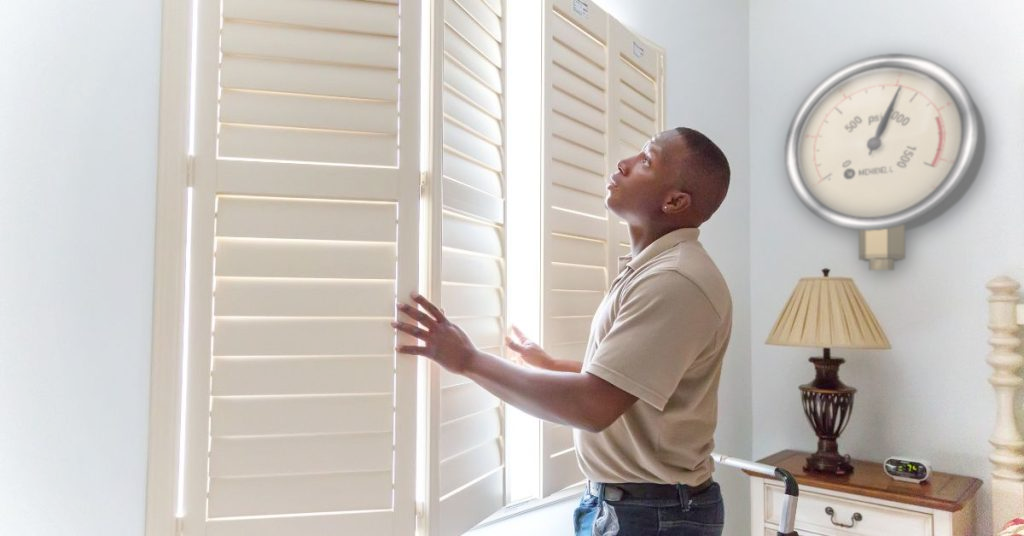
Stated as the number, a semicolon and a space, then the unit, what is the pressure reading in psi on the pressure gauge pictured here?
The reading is 900; psi
